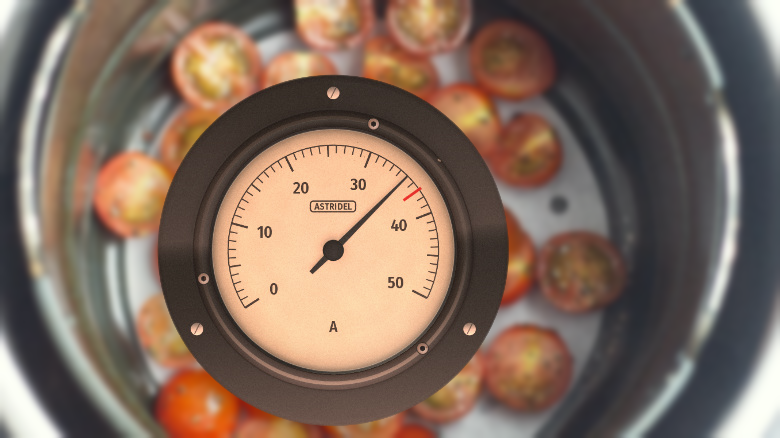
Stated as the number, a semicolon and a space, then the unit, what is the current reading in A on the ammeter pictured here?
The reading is 35; A
